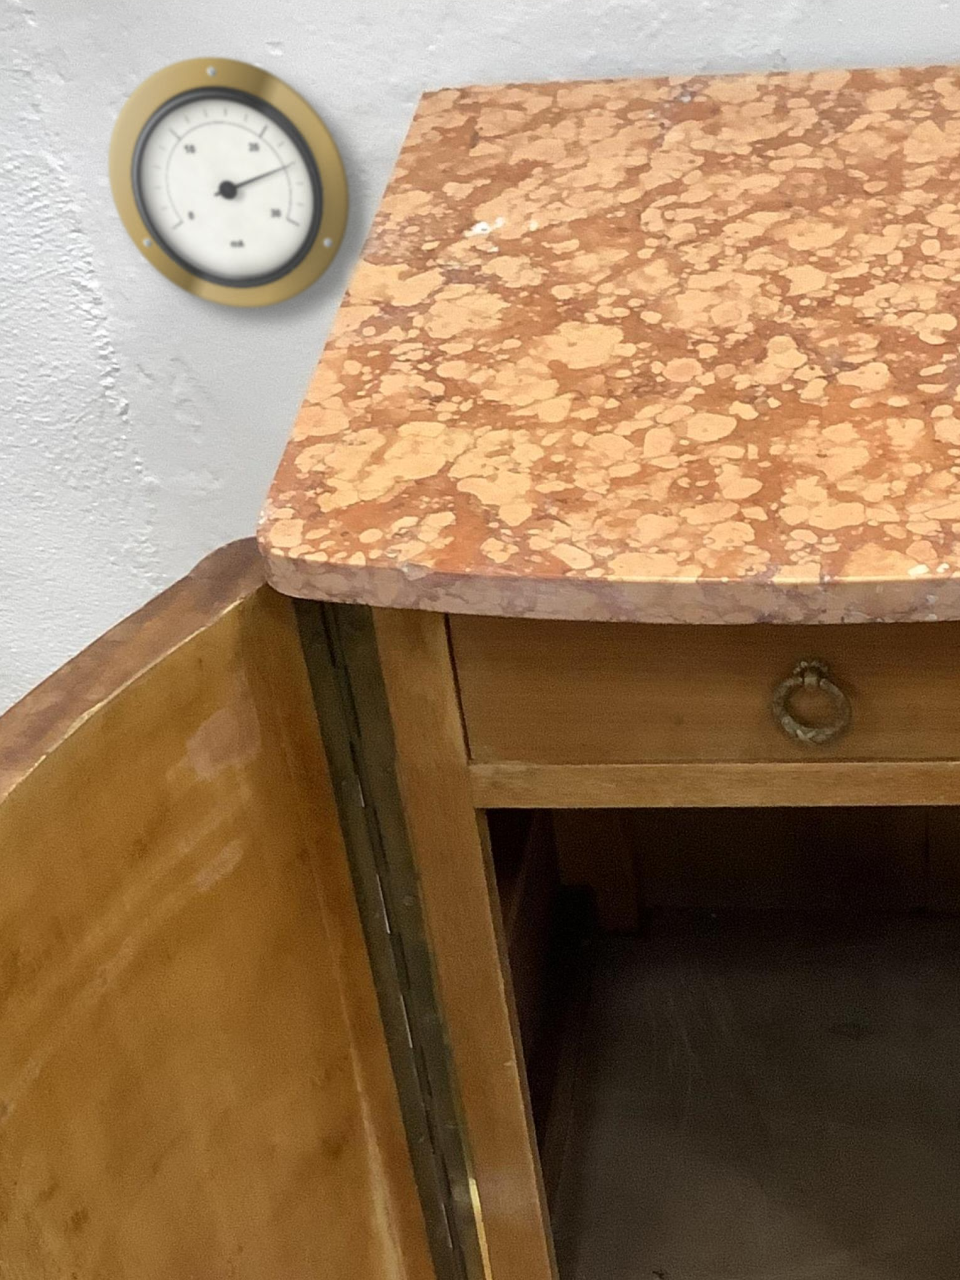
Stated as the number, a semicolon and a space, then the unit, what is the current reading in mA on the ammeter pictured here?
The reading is 24; mA
